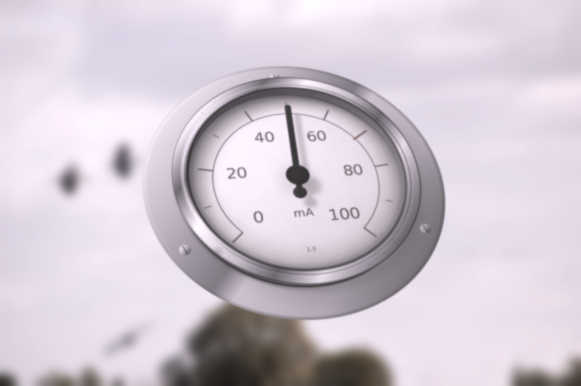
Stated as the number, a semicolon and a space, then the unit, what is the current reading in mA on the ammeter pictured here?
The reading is 50; mA
